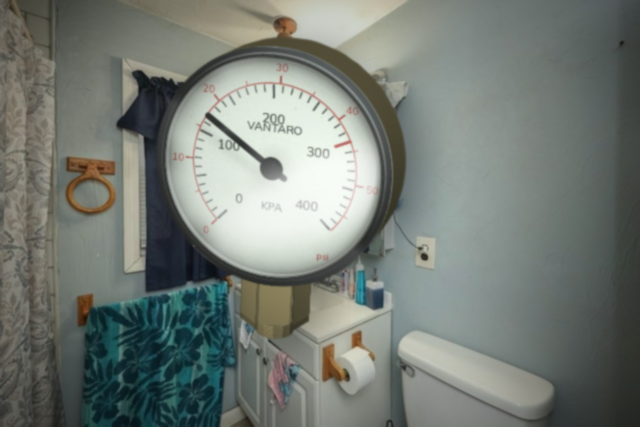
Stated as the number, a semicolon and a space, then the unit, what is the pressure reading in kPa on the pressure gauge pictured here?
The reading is 120; kPa
